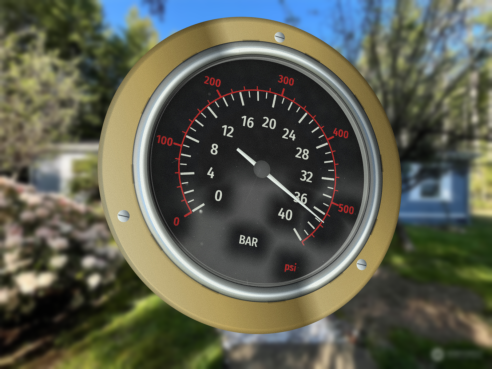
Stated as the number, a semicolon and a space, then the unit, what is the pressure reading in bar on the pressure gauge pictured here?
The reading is 37; bar
